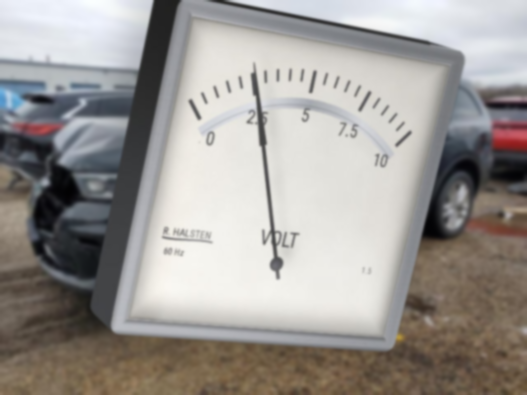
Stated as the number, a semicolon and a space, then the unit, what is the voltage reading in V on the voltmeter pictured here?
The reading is 2.5; V
